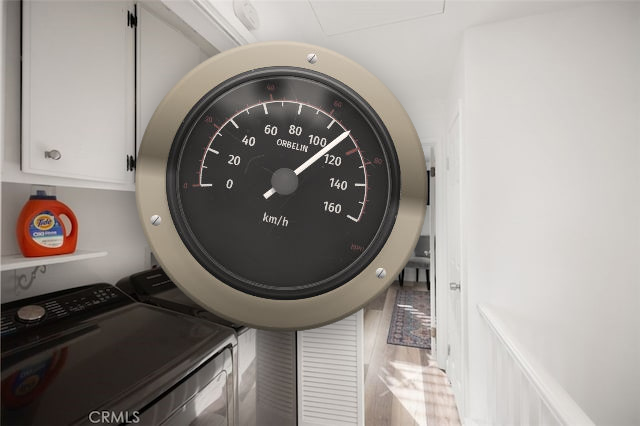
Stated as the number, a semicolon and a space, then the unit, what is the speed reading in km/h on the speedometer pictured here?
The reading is 110; km/h
